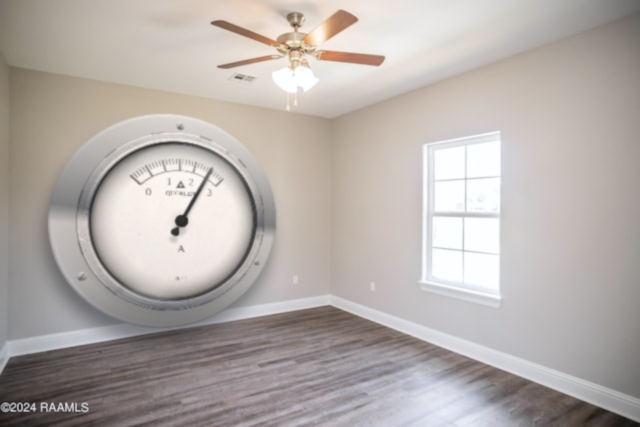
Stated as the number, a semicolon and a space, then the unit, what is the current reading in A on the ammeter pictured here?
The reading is 2.5; A
